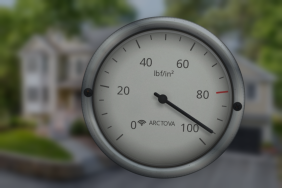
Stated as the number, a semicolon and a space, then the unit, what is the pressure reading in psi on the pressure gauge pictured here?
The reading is 95; psi
